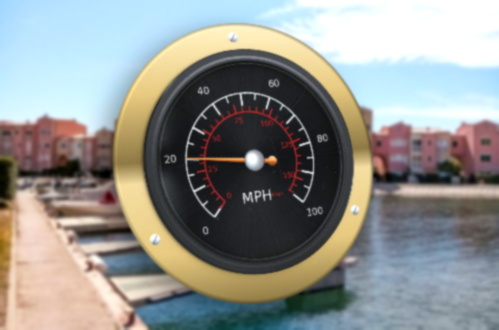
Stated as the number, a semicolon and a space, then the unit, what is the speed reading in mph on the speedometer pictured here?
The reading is 20; mph
